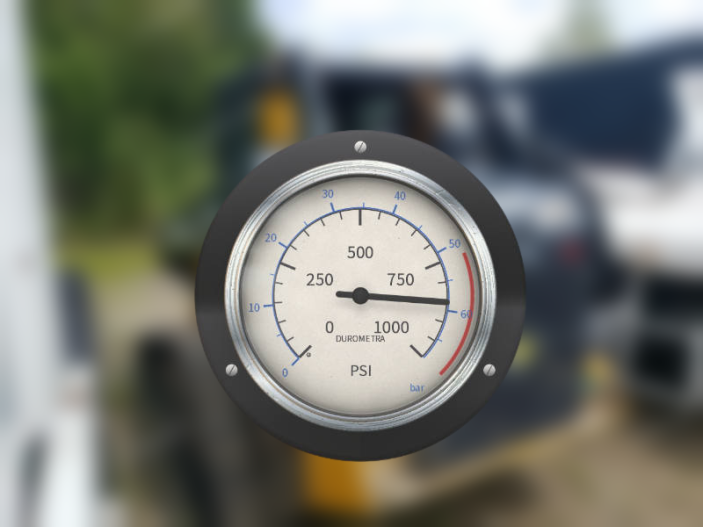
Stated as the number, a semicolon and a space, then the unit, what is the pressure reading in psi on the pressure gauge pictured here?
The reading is 850; psi
